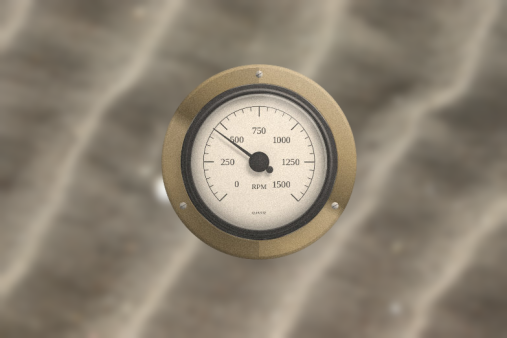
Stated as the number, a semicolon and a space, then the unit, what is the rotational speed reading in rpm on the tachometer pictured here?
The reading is 450; rpm
